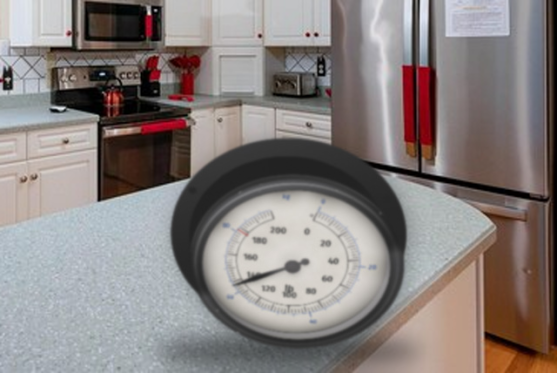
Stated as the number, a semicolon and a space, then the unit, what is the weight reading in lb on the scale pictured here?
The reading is 140; lb
